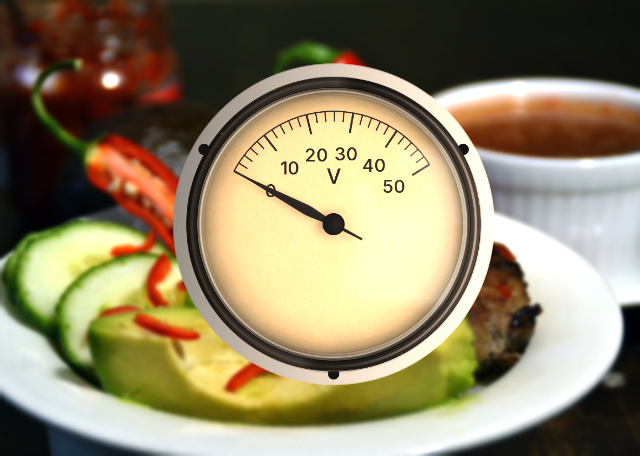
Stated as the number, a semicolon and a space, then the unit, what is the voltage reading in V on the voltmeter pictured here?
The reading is 0; V
